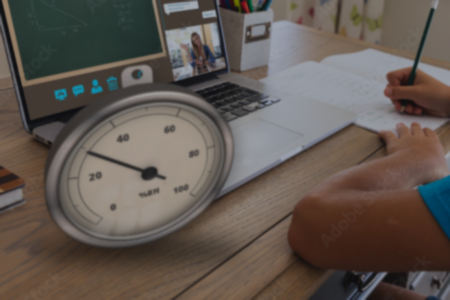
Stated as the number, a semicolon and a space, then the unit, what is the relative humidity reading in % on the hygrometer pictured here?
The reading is 30; %
